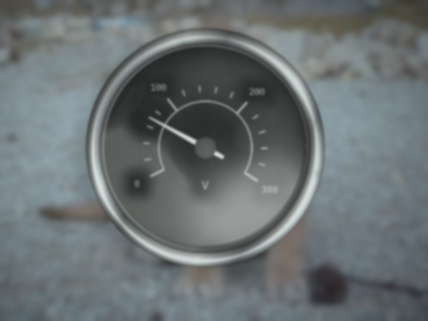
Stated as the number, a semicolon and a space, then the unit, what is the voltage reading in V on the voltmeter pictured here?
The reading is 70; V
